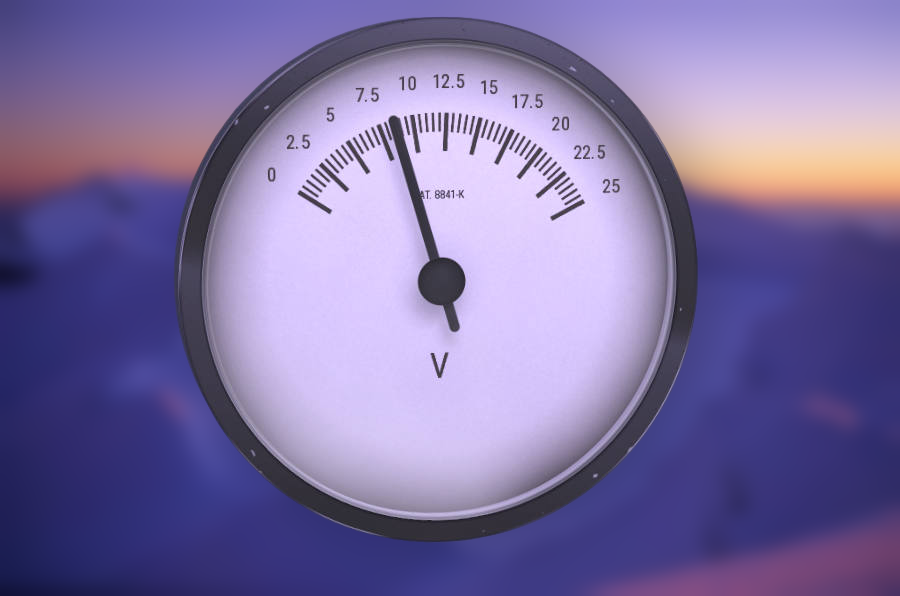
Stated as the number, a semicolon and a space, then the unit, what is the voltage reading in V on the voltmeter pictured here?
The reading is 8.5; V
